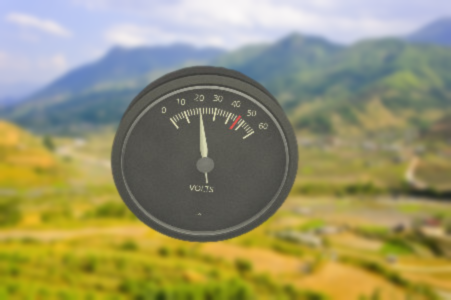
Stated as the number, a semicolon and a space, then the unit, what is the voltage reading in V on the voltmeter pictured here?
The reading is 20; V
